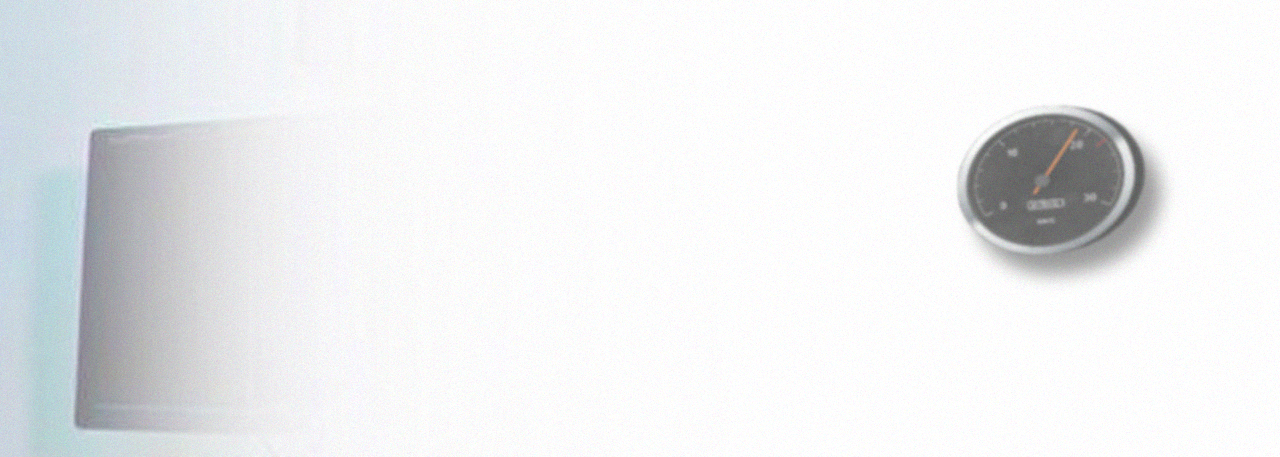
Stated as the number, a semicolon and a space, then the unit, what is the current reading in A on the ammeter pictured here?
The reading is 19; A
